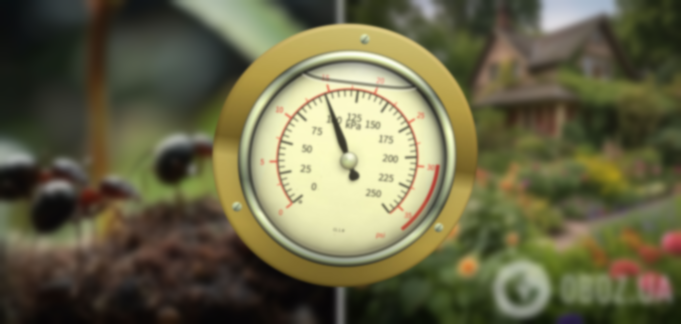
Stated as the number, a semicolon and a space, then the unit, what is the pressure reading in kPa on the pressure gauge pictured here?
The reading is 100; kPa
